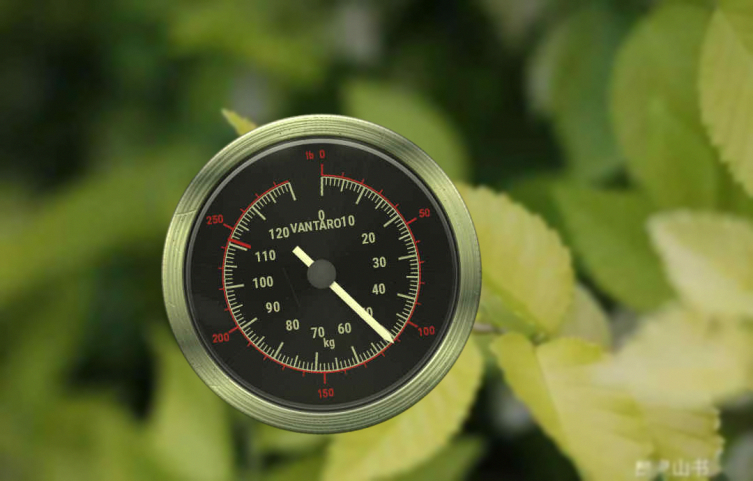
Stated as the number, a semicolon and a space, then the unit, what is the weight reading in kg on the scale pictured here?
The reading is 51; kg
